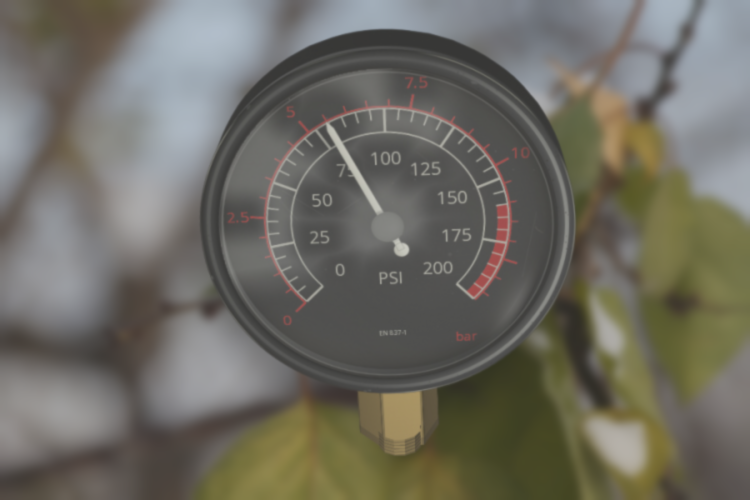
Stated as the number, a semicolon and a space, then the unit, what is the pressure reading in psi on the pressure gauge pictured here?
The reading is 80; psi
